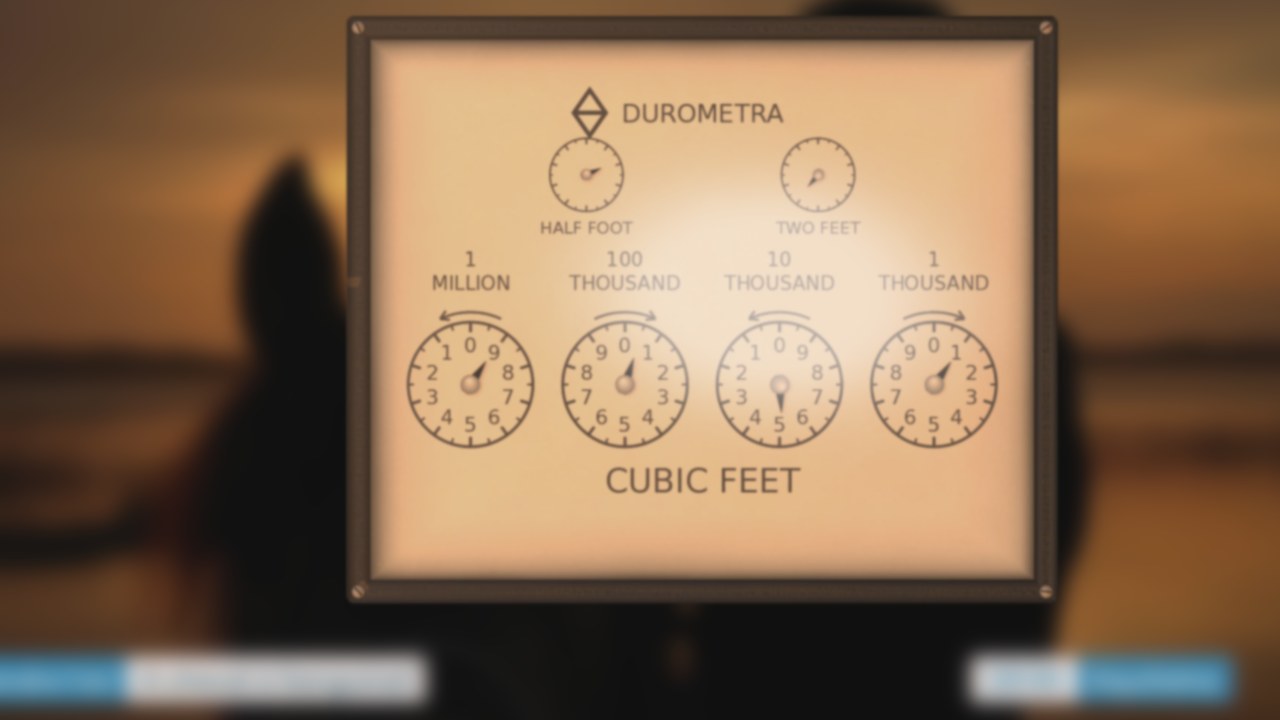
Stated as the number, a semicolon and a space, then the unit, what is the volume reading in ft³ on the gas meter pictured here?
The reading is 905100; ft³
